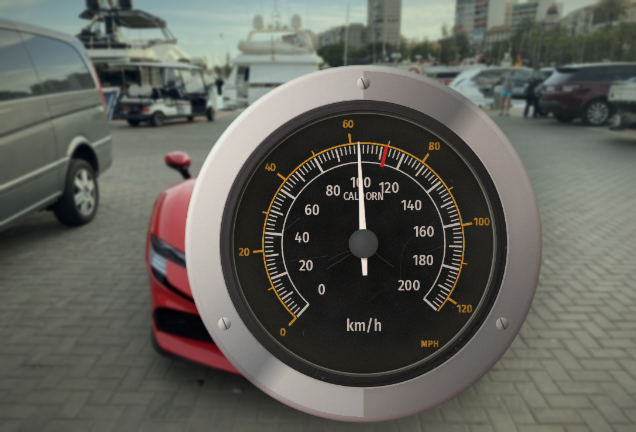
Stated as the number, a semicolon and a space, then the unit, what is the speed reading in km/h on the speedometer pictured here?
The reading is 100; km/h
